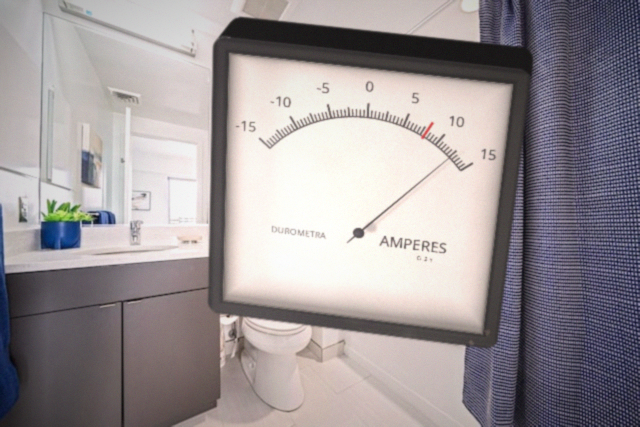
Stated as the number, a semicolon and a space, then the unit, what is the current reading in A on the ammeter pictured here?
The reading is 12.5; A
